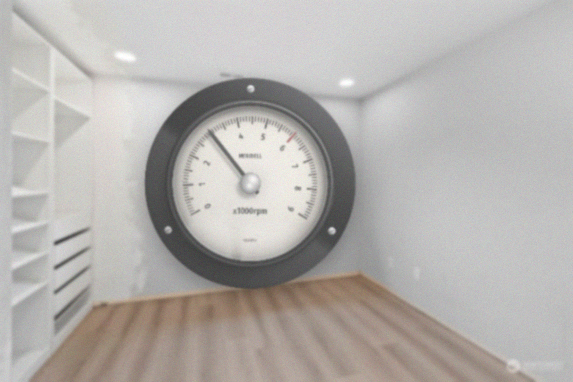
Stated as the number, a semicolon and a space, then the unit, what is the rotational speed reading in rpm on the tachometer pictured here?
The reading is 3000; rpm
